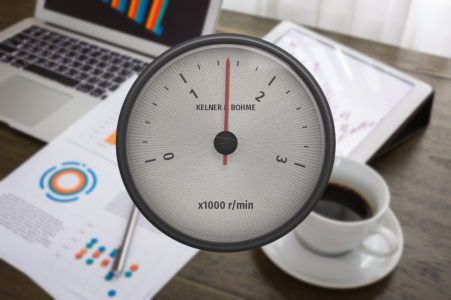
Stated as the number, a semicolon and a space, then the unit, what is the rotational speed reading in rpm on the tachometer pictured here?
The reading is 1500; rpm
